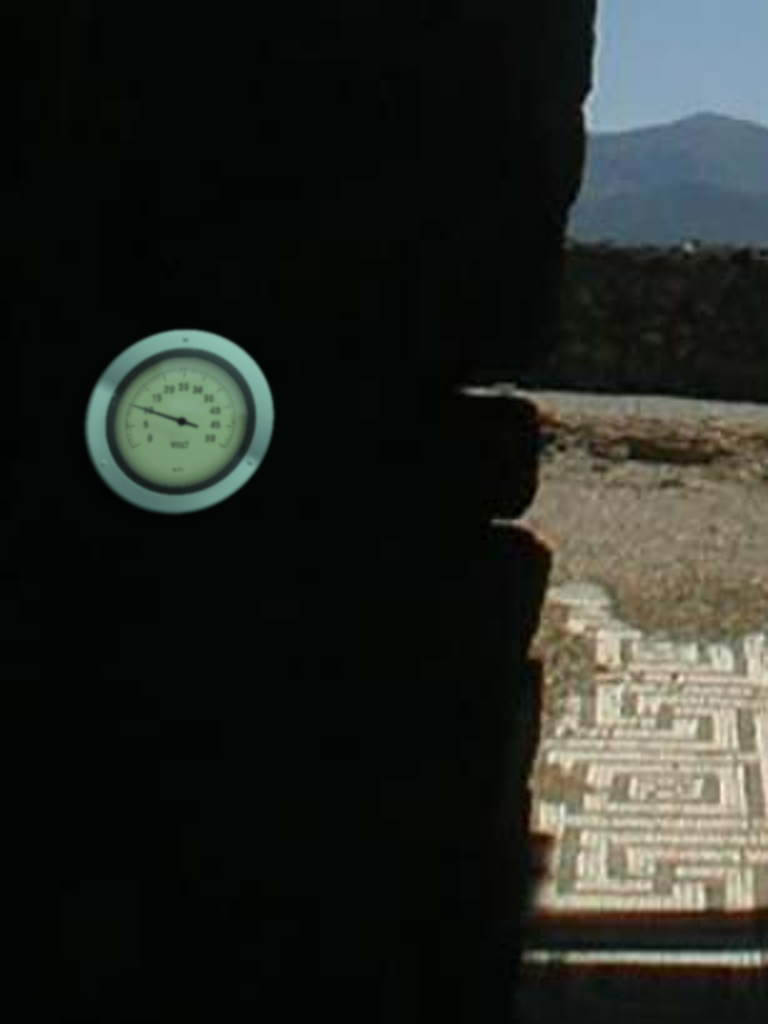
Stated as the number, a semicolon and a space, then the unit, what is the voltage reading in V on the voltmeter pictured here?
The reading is 10; V
